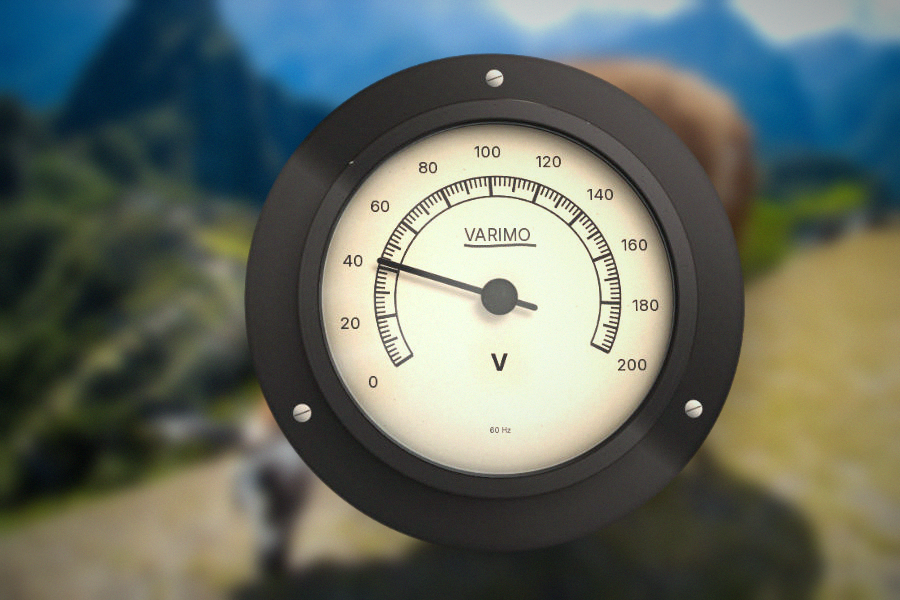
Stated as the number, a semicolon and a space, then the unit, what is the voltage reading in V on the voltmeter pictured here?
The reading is 42; V
